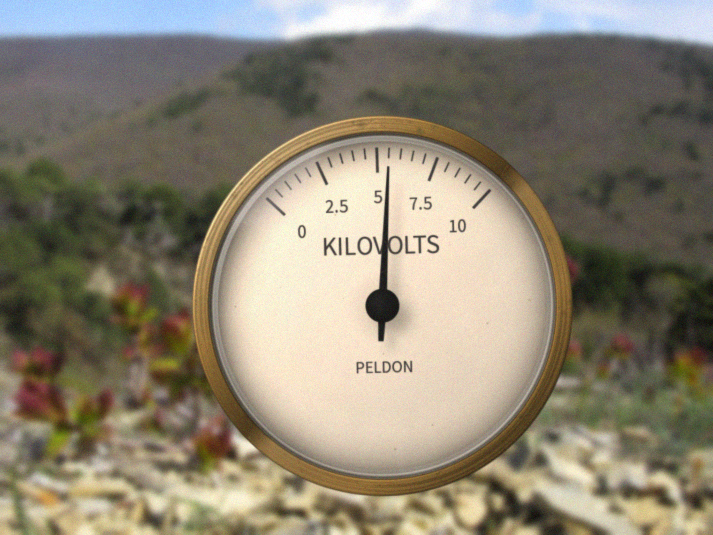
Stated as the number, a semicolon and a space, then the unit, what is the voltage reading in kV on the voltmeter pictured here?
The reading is 5.5; kV
